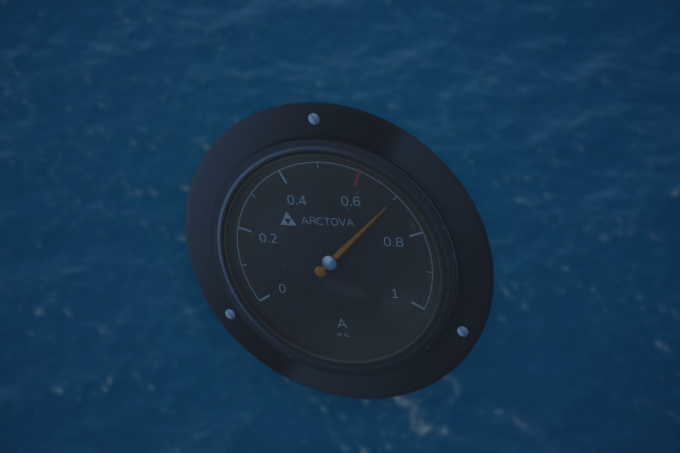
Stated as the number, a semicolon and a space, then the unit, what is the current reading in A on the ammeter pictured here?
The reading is 0.7; A
